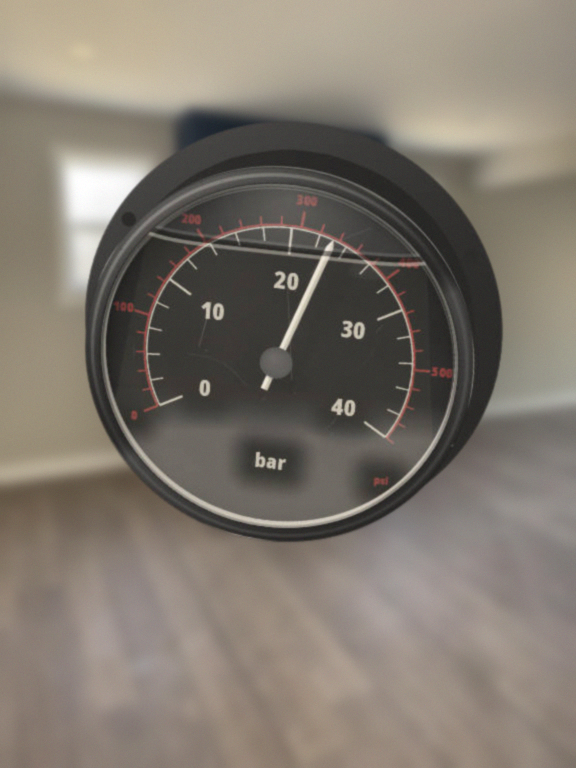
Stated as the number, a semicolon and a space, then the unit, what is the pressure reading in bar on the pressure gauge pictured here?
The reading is 23; bar
